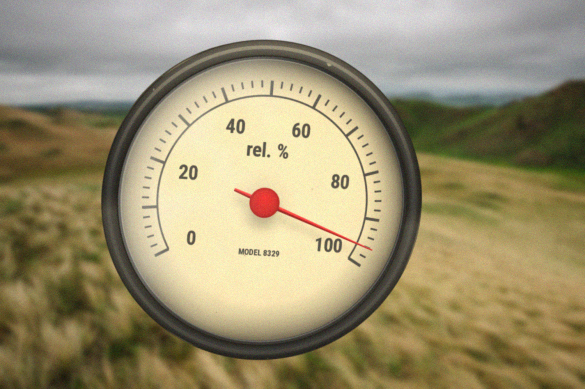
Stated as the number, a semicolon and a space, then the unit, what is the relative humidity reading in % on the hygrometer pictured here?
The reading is 96; %
